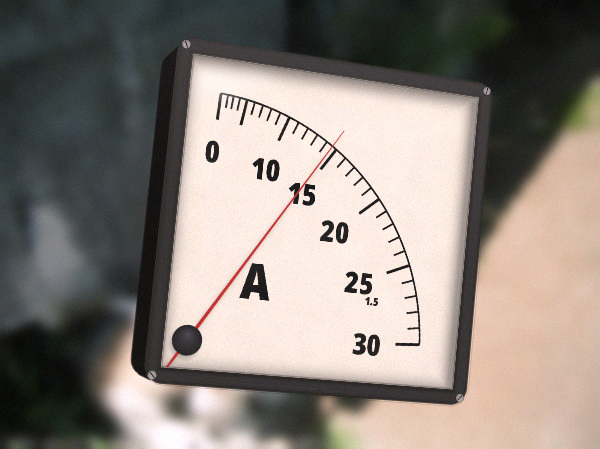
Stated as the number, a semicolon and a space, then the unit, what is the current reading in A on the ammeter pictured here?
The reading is 14.5; A
